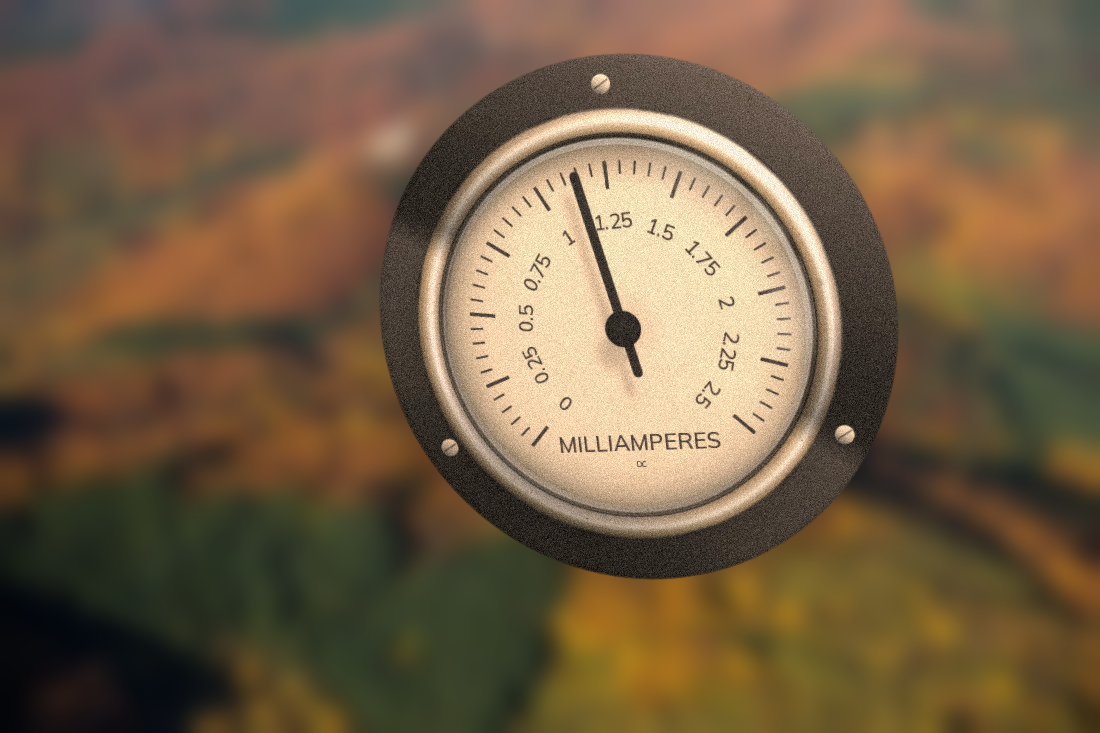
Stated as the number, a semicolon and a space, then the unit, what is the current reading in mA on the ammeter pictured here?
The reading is 1.15; mA
